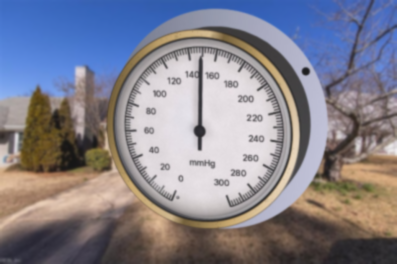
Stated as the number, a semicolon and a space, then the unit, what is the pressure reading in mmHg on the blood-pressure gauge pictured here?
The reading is 150; mmHg
